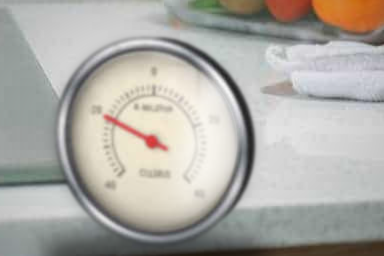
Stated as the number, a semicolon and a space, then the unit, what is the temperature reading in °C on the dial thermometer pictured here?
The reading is -20; °C
